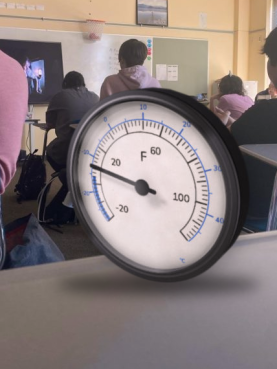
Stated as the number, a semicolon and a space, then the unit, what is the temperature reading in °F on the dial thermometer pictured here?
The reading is 10; °F
